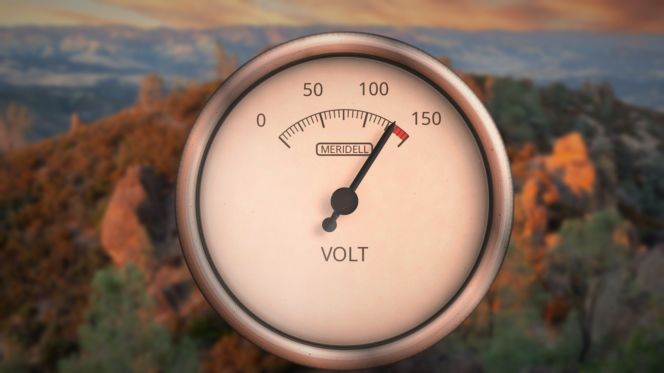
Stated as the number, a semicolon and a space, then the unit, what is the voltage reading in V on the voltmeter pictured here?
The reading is 130; V
